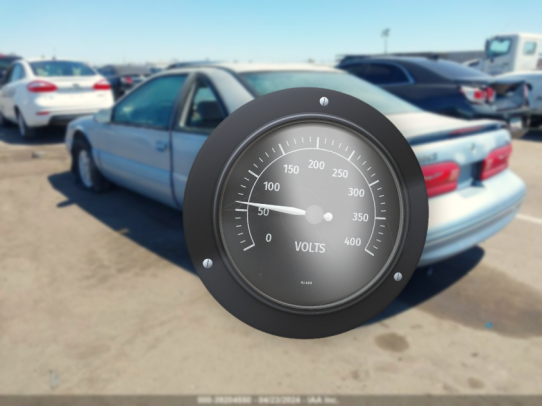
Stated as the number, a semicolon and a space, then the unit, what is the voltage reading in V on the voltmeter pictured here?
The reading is 60; V
